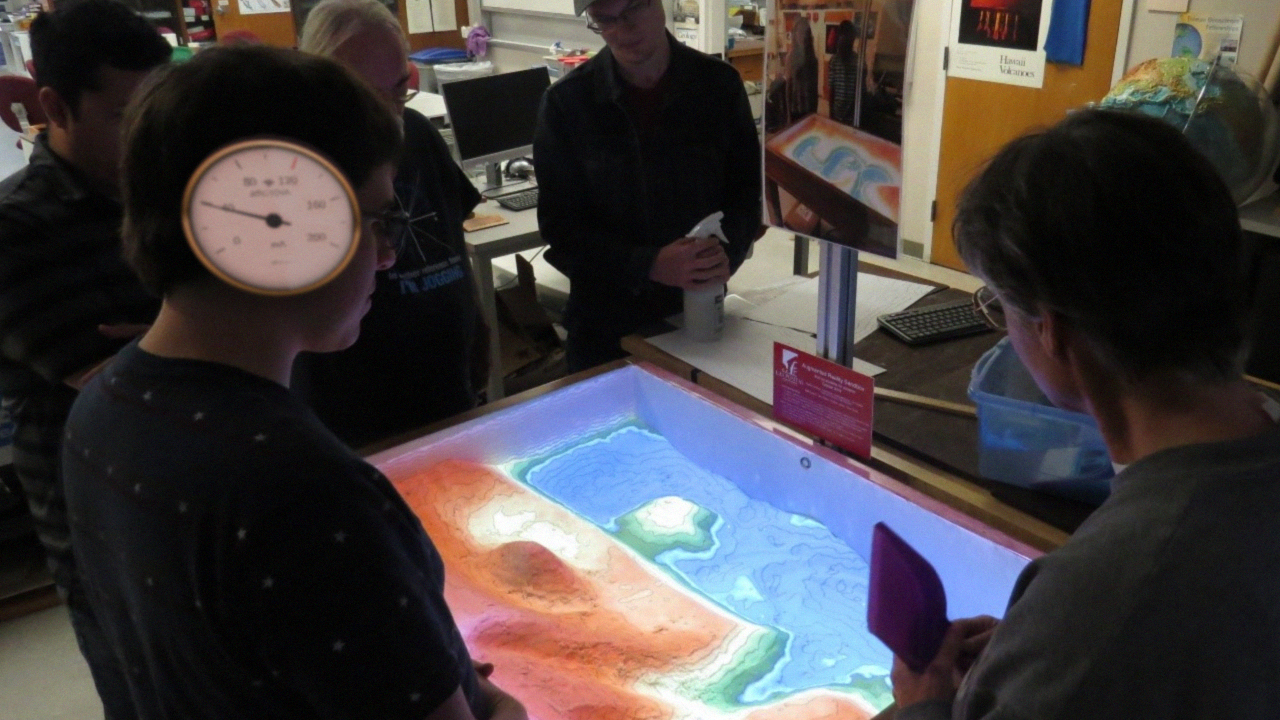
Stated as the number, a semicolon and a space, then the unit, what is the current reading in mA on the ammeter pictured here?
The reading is 40; mA
